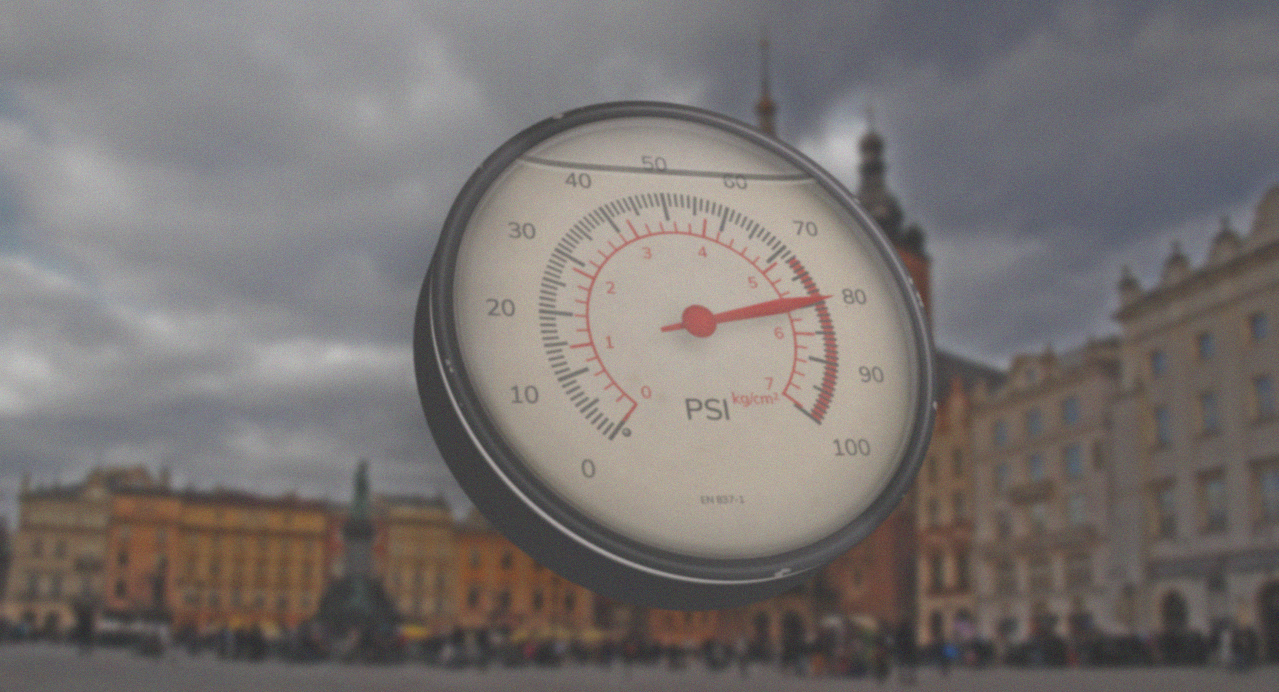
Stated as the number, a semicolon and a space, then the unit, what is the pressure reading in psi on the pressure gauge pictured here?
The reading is 80; psi
